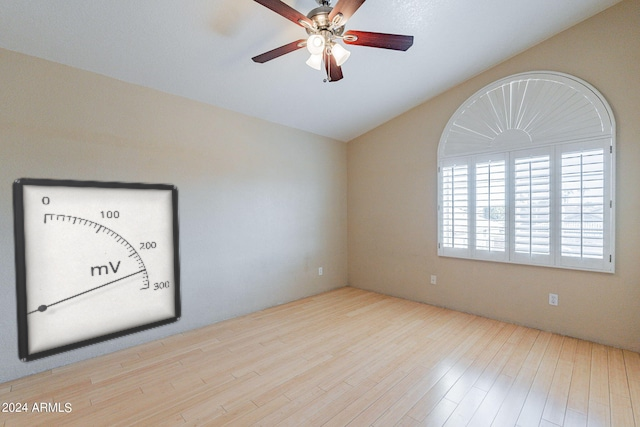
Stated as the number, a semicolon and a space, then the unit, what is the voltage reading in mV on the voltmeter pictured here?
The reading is 250; mV
